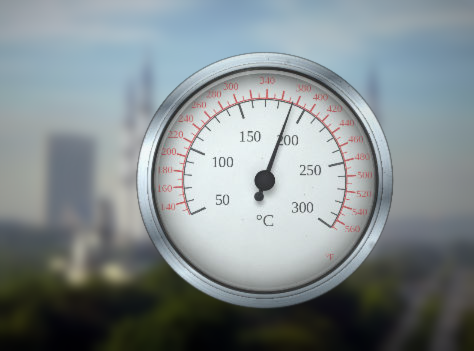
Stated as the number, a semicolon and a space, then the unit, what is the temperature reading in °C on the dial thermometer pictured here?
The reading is 190; °C
